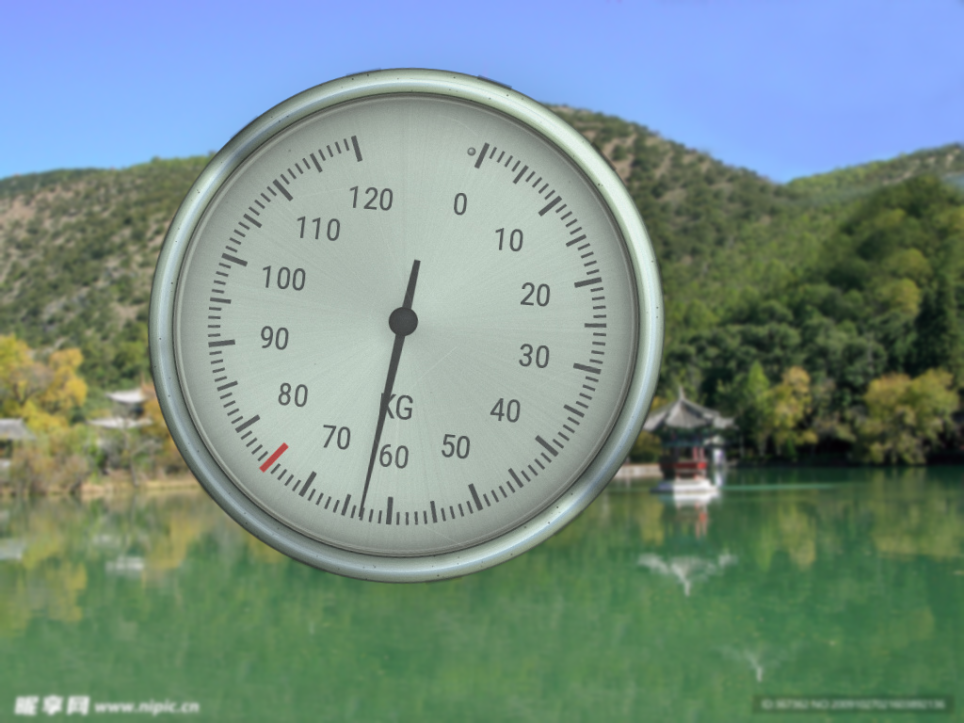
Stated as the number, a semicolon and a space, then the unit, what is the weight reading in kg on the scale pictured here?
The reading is 63; kg
